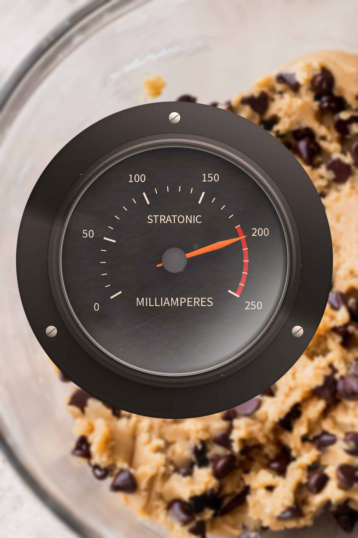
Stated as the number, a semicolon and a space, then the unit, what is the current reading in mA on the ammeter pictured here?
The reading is 200; mA
